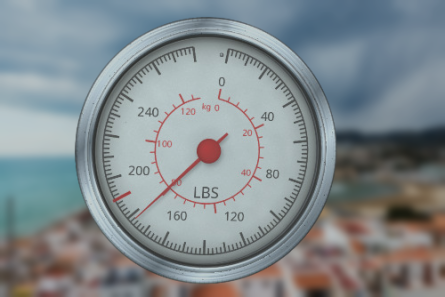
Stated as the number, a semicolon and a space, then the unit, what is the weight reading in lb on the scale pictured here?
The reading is 178; lb
